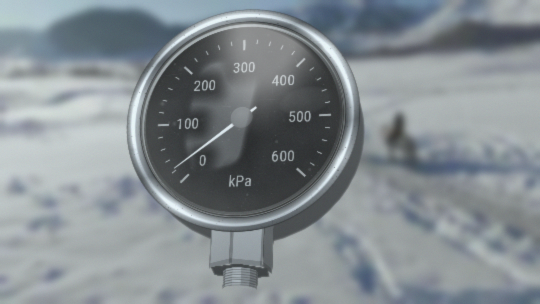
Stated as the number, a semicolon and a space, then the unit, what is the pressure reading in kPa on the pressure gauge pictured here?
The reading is 20; kPa
